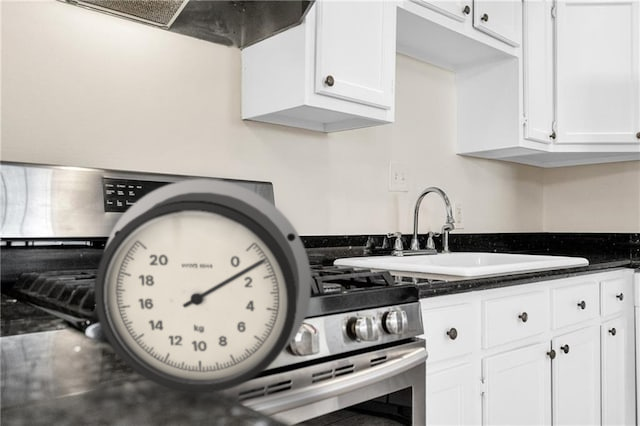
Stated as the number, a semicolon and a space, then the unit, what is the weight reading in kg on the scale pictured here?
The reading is 1; kg
